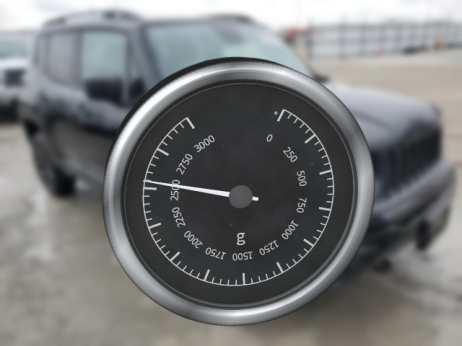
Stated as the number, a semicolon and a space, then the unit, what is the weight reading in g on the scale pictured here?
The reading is 2550; g
